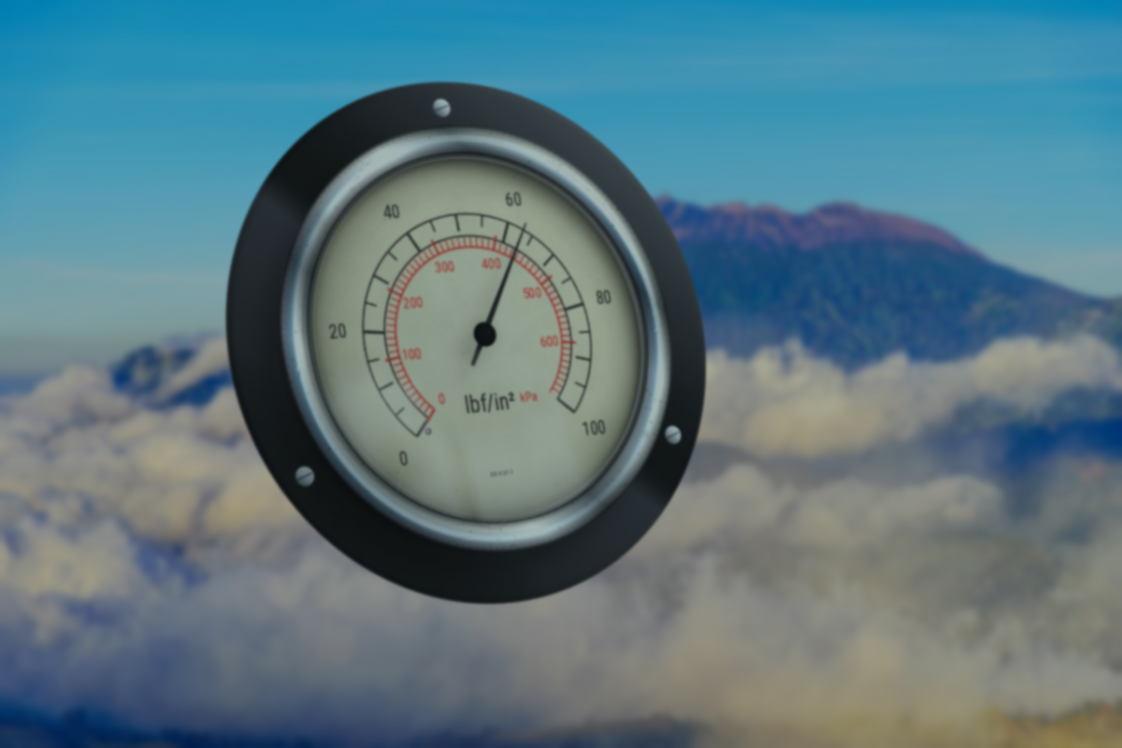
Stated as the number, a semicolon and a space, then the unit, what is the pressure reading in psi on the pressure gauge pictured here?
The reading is 62.5; psi
